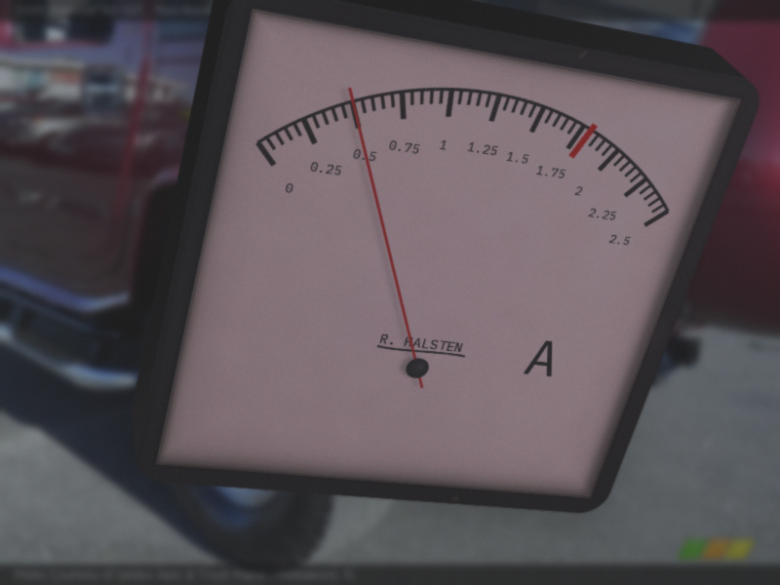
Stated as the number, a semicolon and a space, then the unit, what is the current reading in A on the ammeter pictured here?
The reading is 0.5; A
